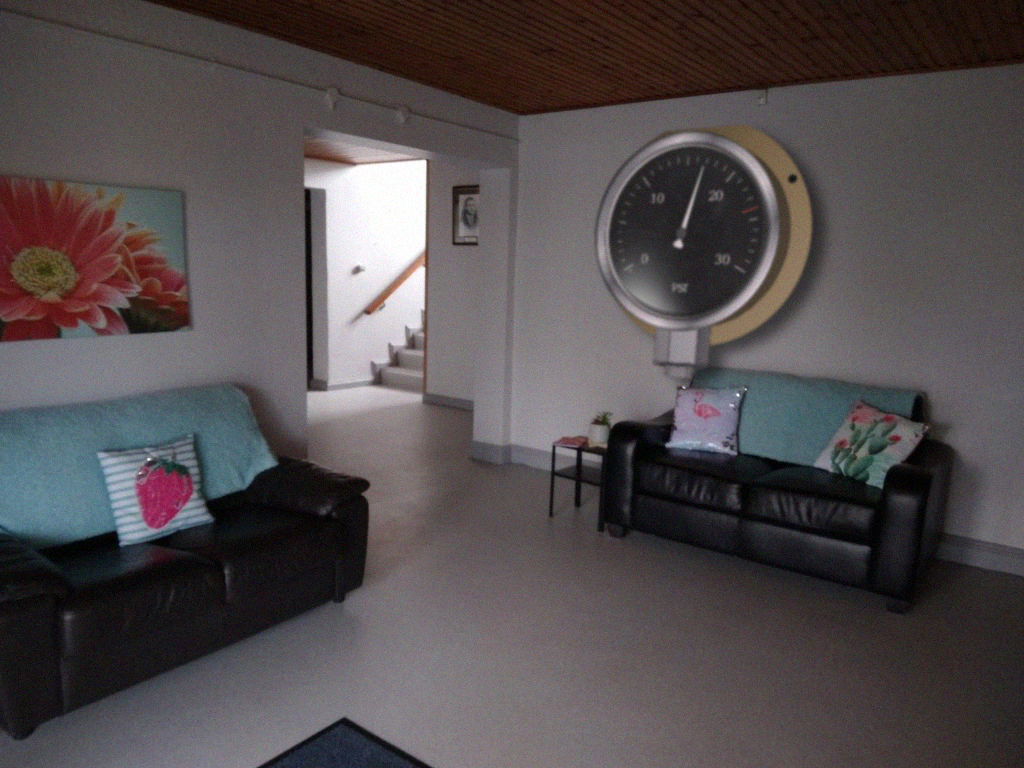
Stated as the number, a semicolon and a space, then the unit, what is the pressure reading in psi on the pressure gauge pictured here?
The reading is 17; psi
